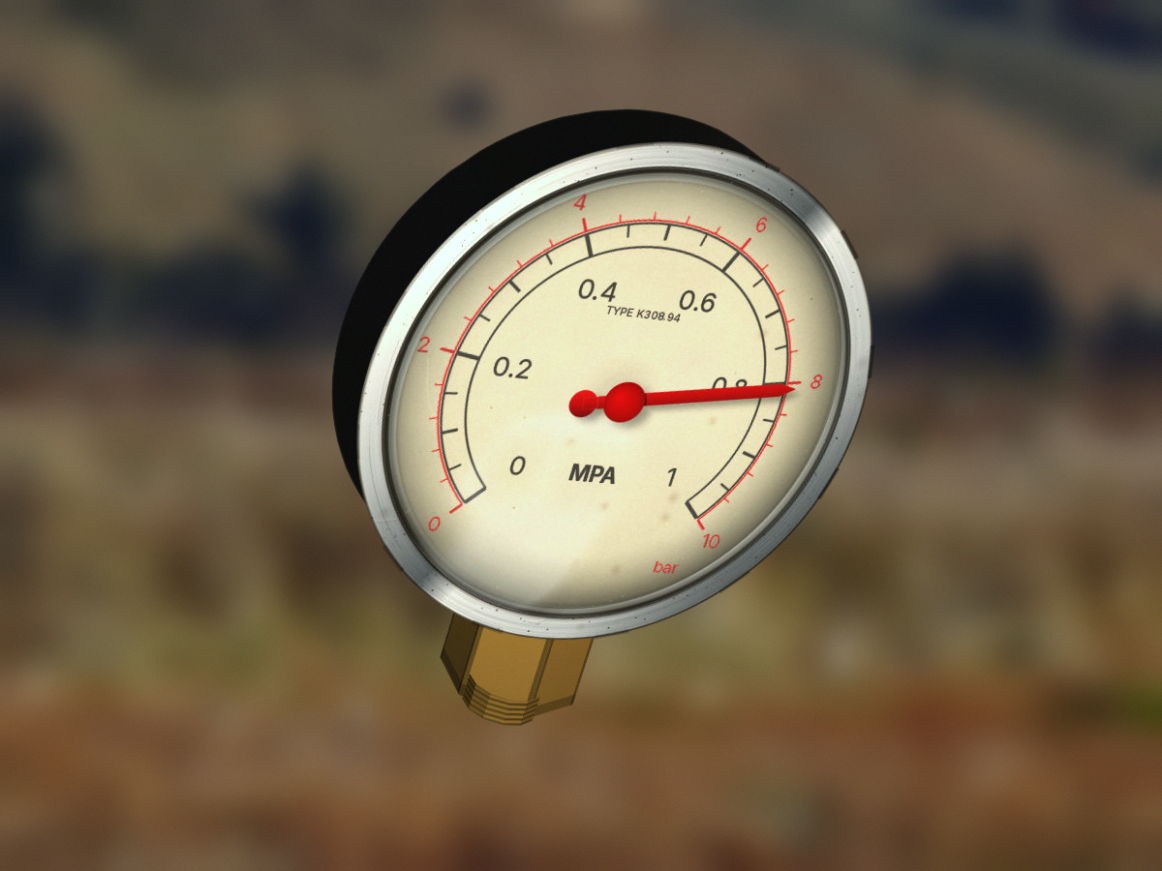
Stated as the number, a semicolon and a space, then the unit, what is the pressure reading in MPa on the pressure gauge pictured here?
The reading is 0.8; MPa
